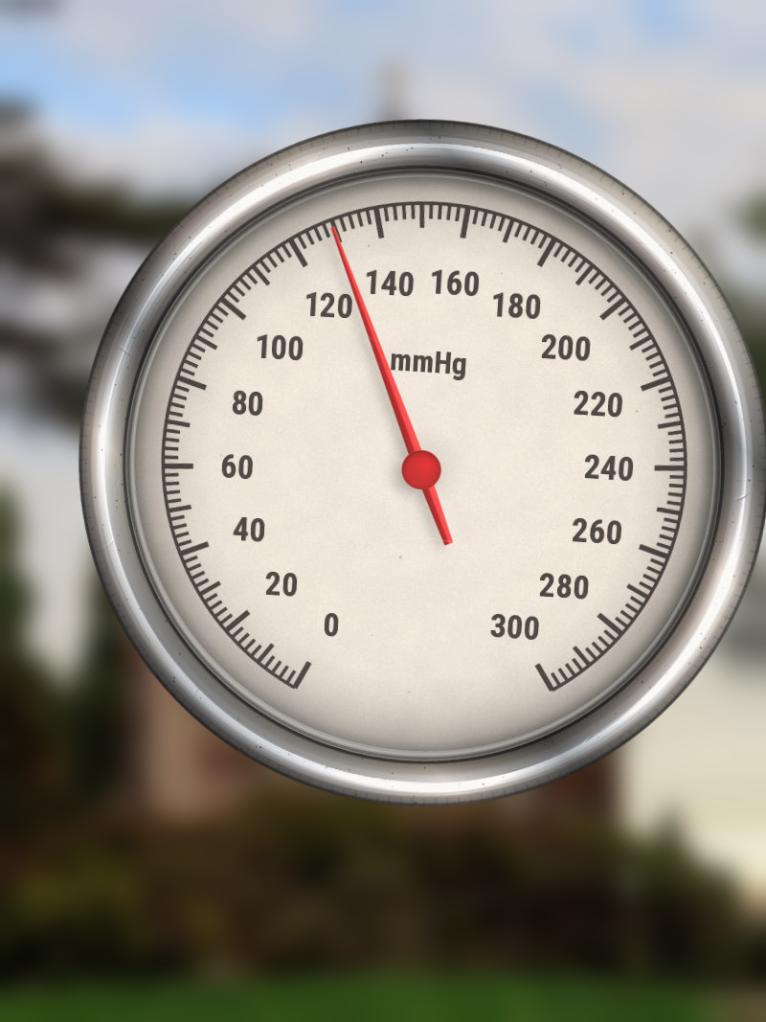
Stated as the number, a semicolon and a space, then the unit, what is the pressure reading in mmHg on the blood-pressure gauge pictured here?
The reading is 130; mmHg
